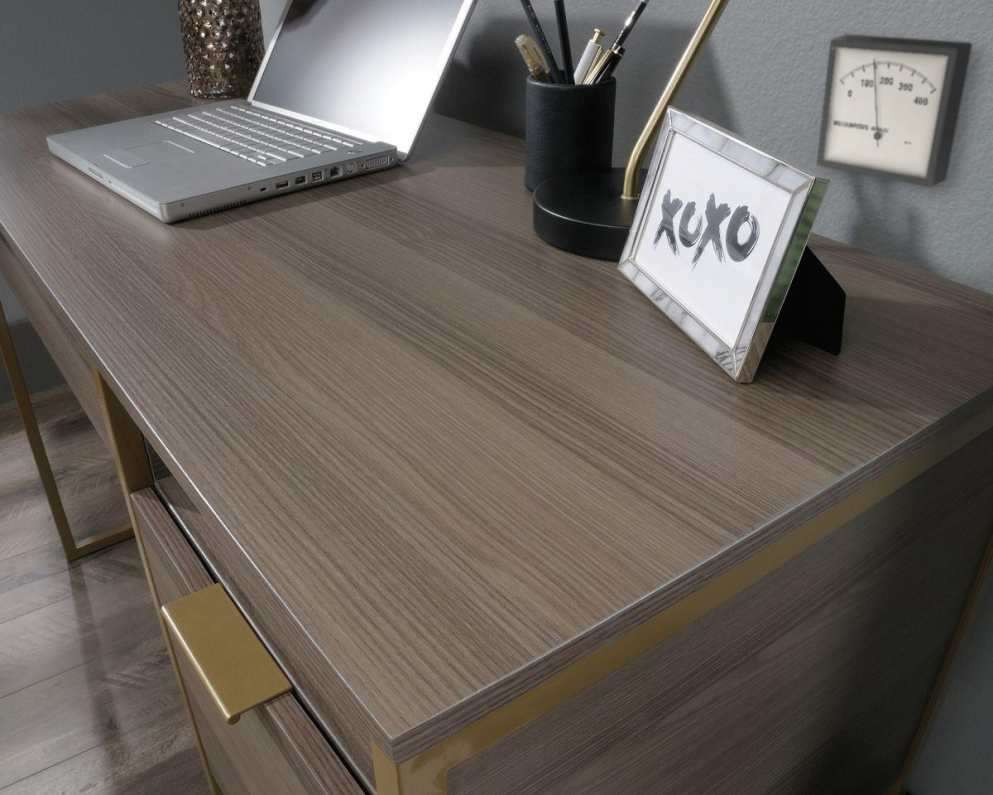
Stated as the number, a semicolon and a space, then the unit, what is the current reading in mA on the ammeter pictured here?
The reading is 150; mA
